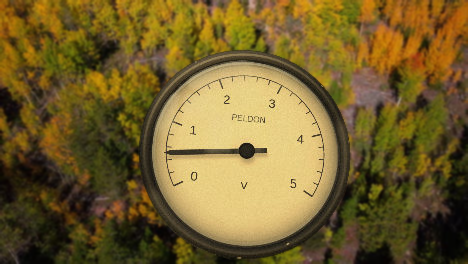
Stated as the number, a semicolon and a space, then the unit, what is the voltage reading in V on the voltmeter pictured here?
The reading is 0.5; V
